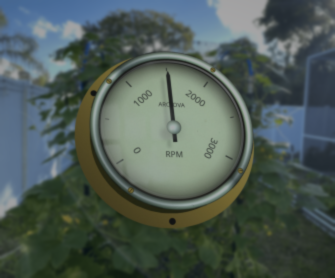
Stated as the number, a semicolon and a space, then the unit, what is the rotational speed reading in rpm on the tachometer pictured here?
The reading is 1500; rpm
